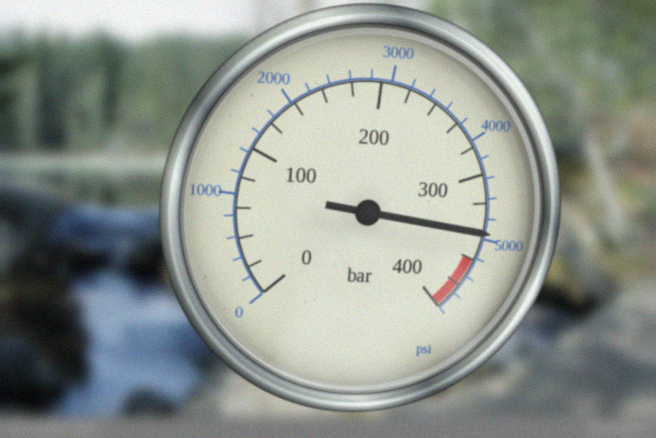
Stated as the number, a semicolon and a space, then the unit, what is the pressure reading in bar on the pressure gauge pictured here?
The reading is 340; bar
